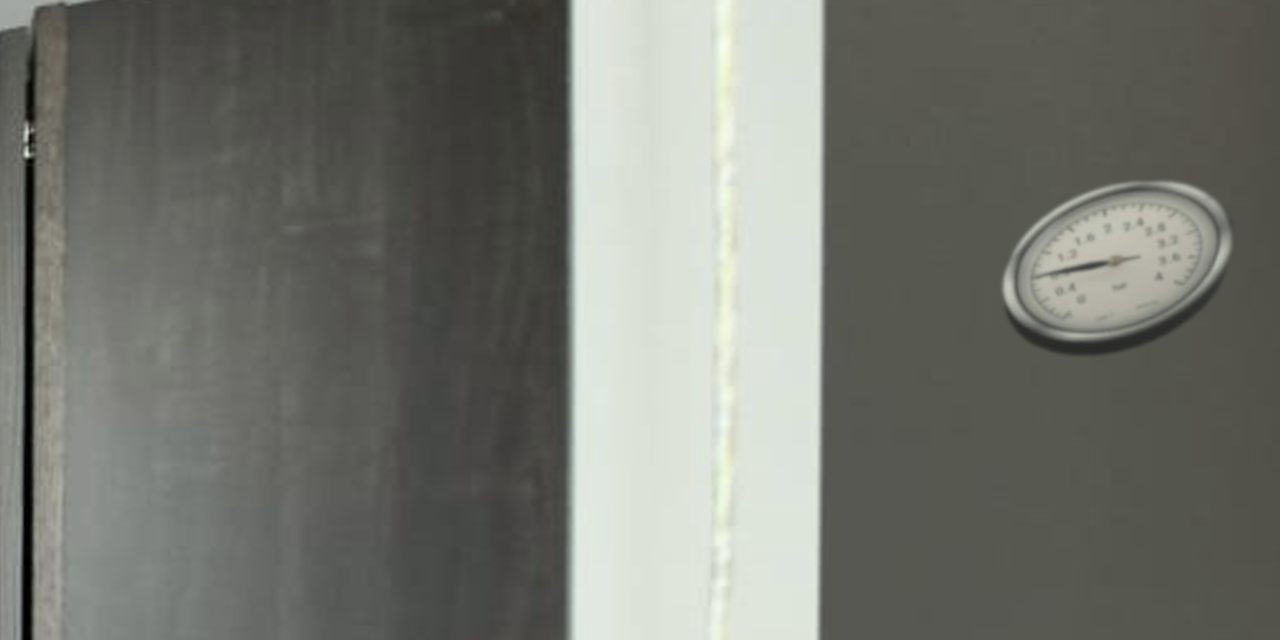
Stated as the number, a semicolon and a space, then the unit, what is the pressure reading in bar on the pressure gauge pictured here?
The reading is 0.8; bar
